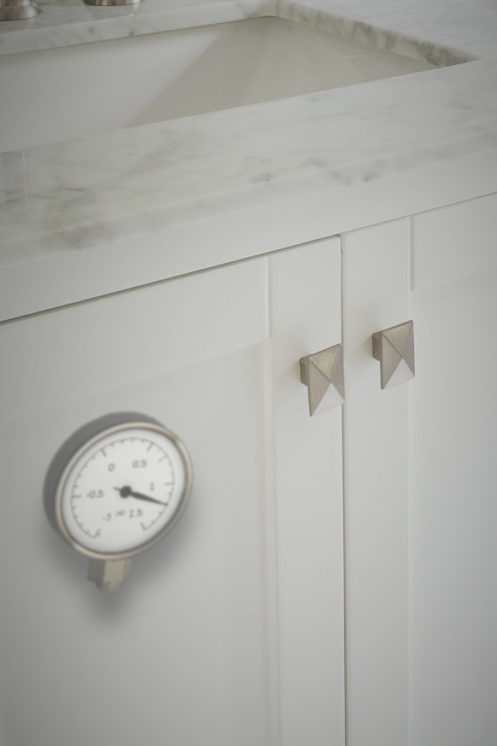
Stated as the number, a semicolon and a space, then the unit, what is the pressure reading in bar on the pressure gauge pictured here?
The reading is 1.2; bar
